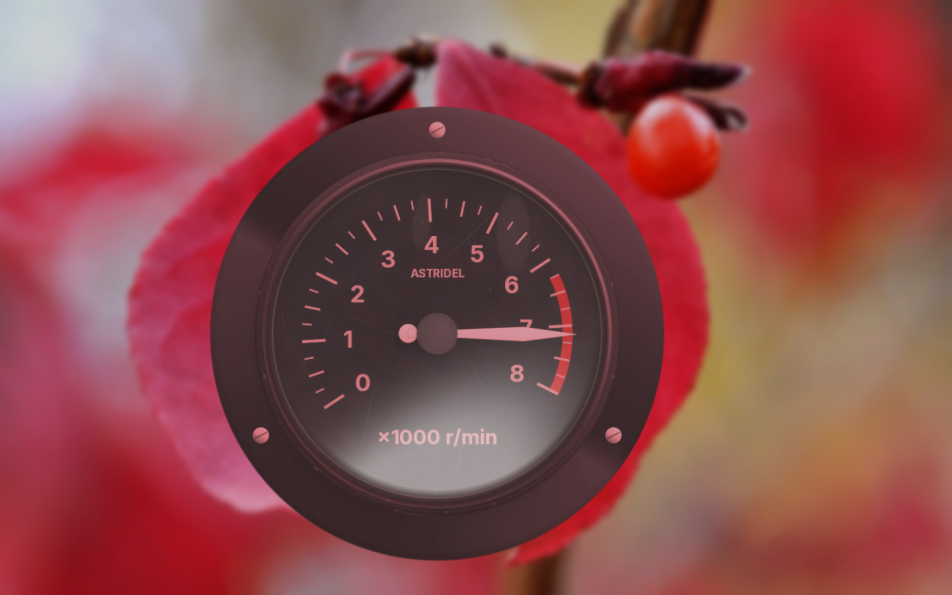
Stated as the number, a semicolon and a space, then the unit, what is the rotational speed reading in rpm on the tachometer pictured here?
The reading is 7125; rpm
